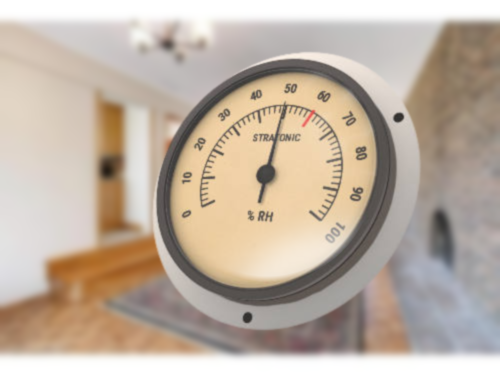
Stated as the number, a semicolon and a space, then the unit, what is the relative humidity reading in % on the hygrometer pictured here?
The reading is 50; %
